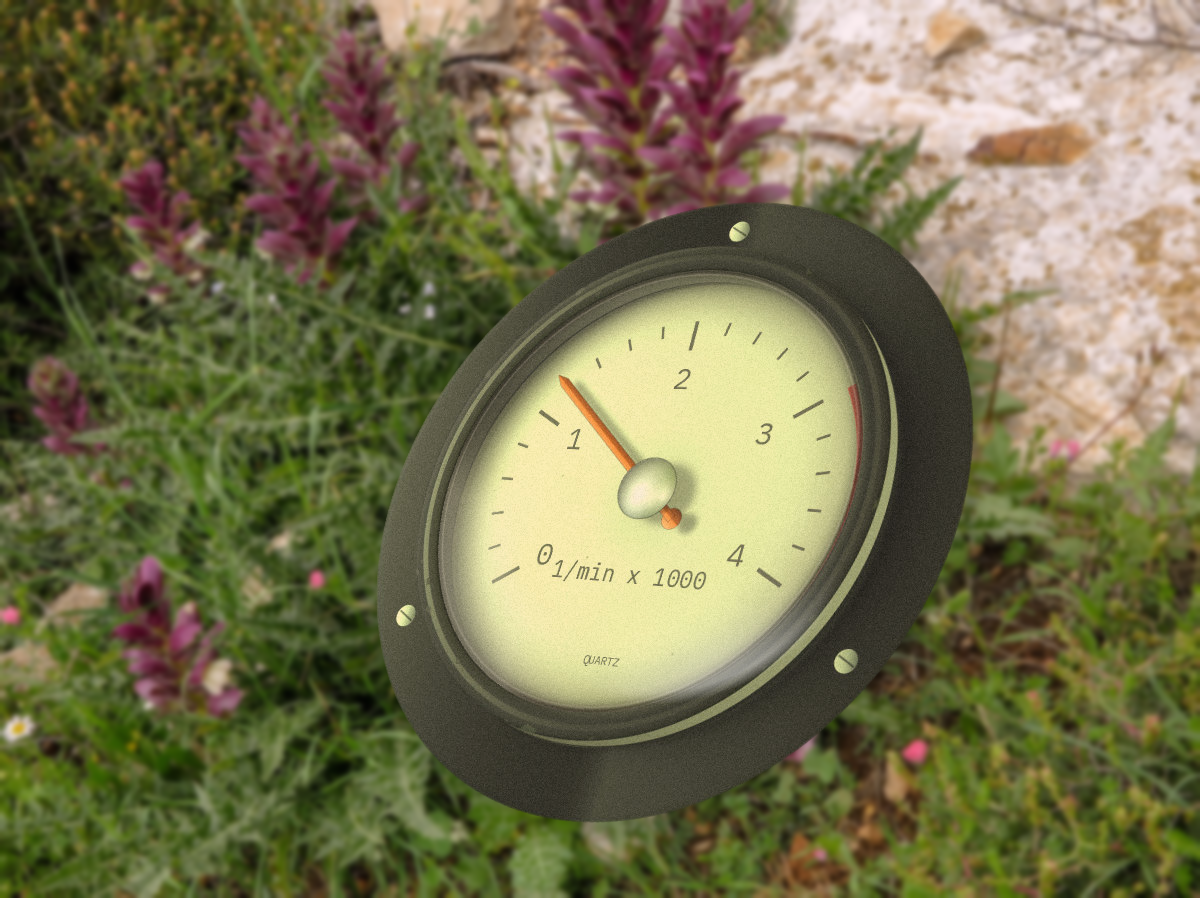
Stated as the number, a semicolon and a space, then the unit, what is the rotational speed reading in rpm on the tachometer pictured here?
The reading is 1200; rpm
